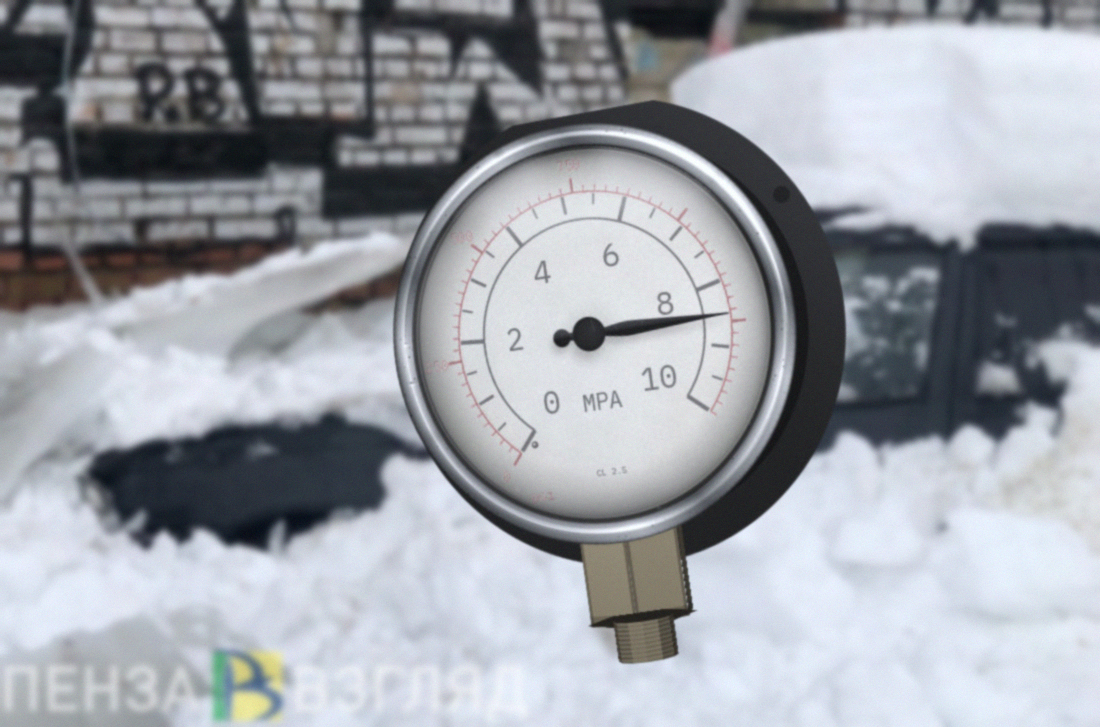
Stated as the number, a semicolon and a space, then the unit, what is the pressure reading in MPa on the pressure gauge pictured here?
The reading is 8.5; MPa
